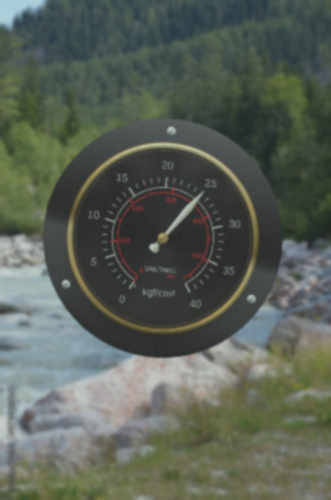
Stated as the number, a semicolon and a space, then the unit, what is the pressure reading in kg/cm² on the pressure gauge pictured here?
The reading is 25; kg/cm²
